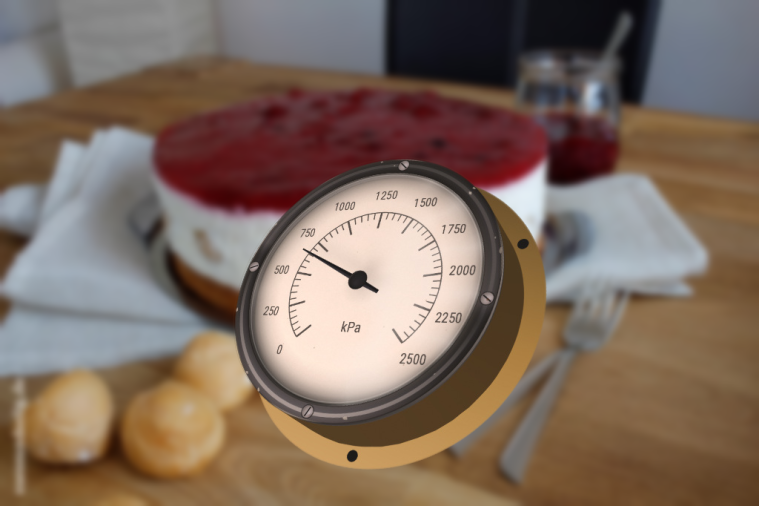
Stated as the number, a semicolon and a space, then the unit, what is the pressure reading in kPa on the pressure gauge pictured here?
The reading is 650; kPa
